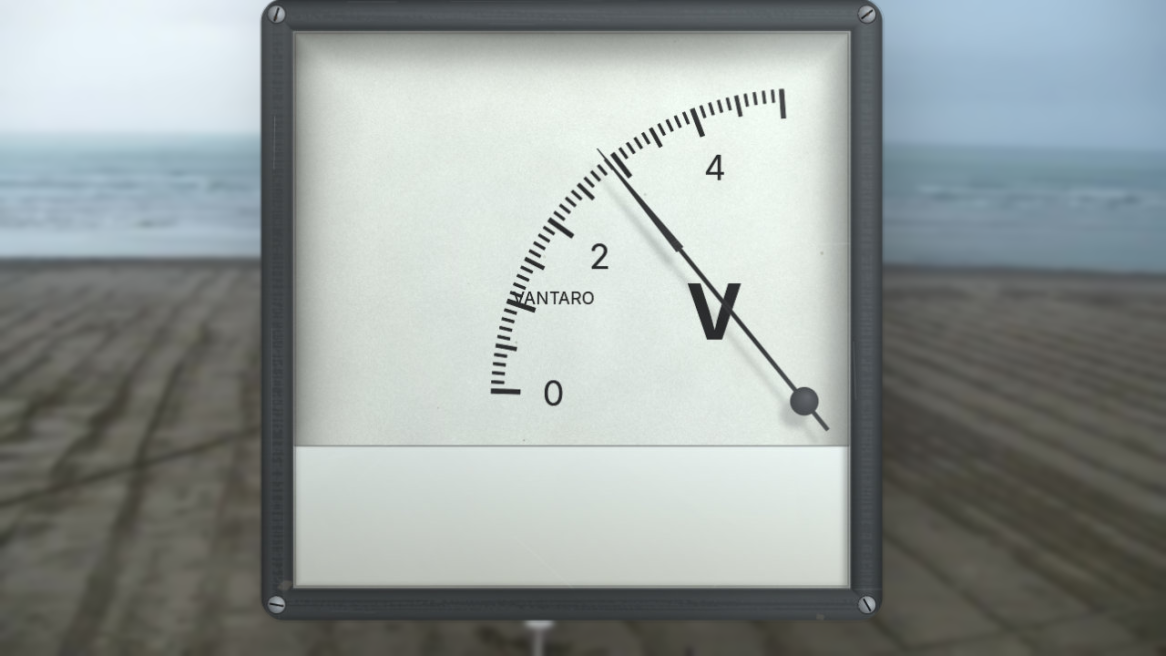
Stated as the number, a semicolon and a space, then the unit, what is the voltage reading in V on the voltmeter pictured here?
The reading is 2.9; V
